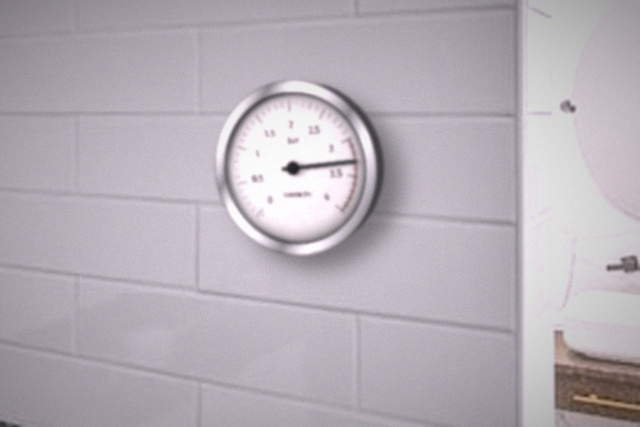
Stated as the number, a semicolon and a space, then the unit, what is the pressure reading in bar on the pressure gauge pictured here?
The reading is 3.3; bar
